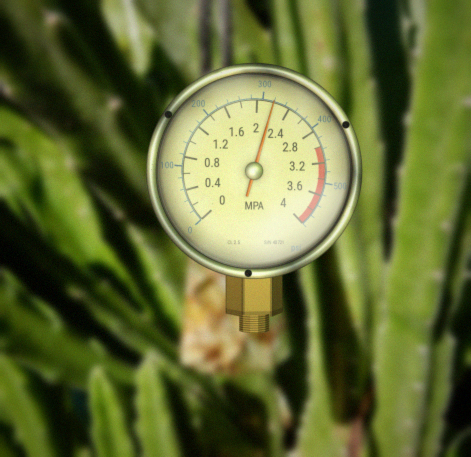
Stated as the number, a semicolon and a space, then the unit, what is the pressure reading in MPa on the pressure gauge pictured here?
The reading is 2.2; MPa
